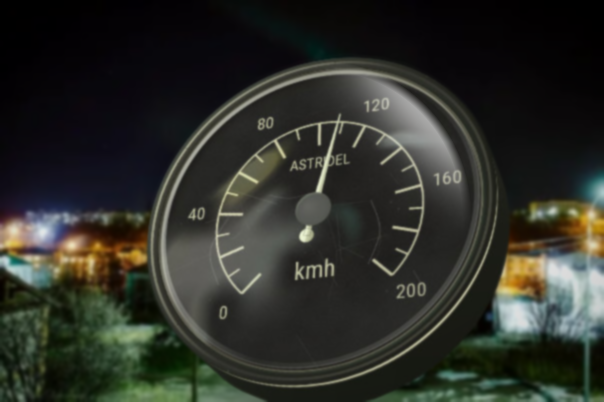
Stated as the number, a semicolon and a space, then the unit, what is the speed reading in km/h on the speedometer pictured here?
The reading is 110; km/h
